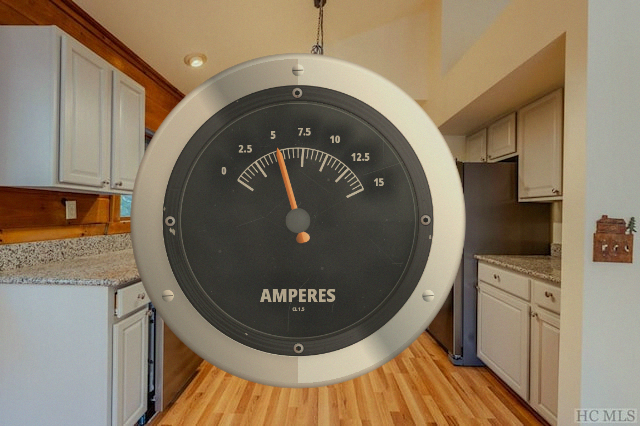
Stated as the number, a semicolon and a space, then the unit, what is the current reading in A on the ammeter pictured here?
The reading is 5; A
